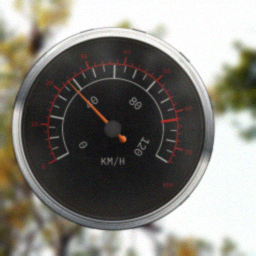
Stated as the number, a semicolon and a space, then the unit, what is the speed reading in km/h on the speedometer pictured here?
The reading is 37.5; km/h
